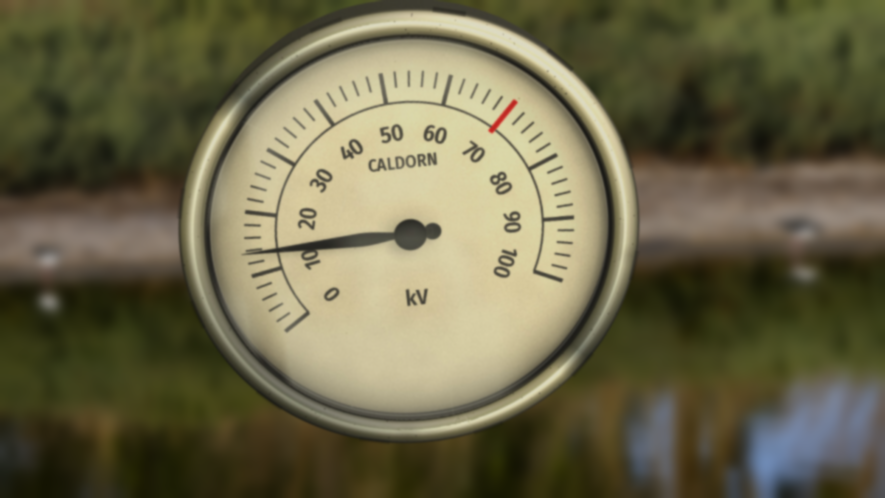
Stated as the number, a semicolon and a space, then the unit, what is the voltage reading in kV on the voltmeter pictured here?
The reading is 14; kV
